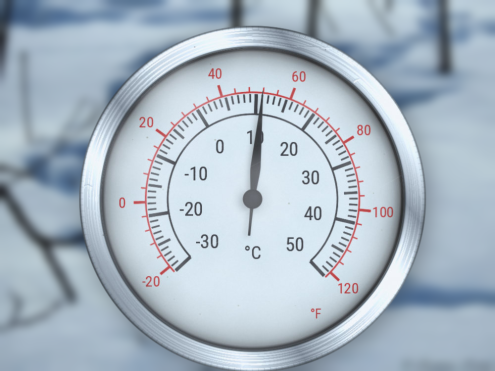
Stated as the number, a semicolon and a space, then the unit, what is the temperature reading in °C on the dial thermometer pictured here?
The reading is 11; °C
